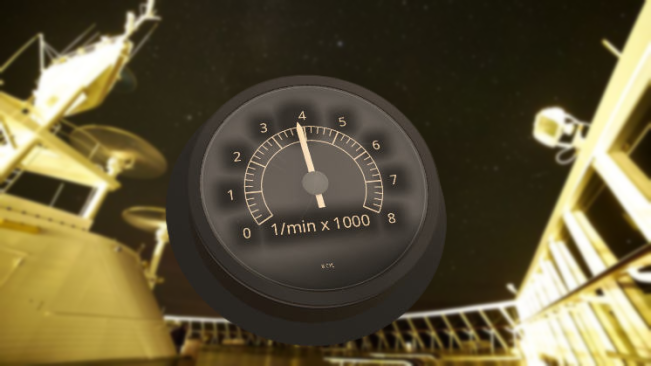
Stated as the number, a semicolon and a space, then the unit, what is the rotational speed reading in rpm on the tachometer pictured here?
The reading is 3800; rpm
